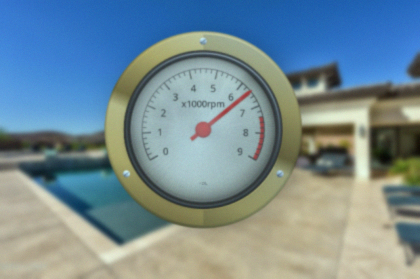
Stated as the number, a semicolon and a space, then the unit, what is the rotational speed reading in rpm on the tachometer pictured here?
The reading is 6400; rpm
